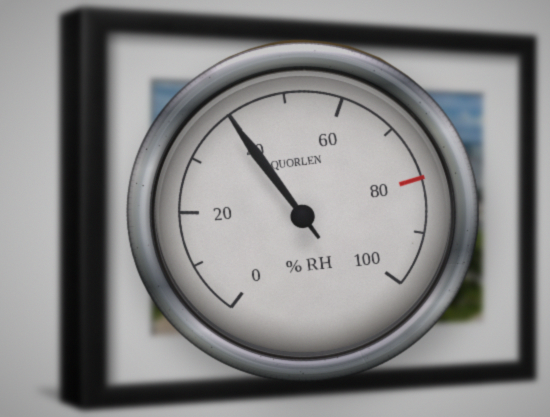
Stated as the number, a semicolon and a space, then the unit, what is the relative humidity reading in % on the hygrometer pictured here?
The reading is 40; %
